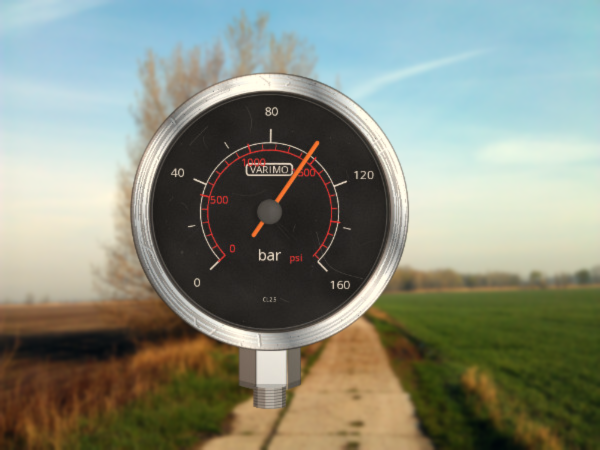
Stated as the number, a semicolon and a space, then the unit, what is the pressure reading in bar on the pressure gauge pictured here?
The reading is 100; bar
